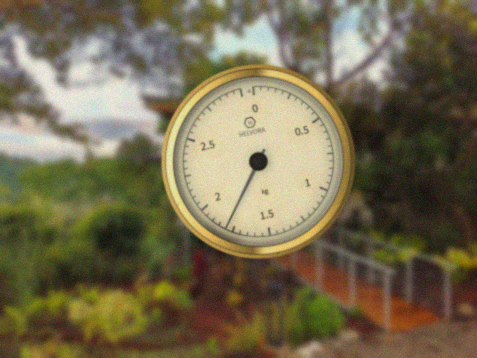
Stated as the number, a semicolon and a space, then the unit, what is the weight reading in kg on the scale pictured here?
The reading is 1.8; kg
